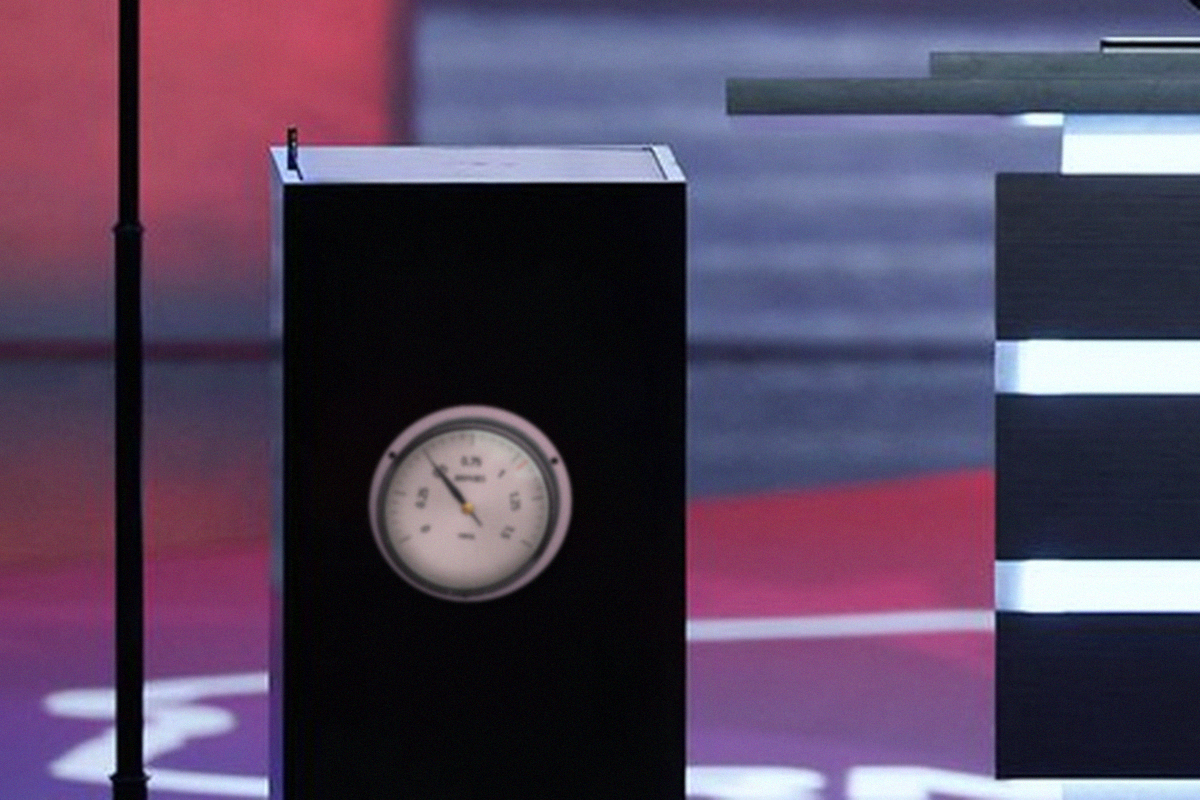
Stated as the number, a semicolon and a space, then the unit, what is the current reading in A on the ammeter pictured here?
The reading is 0.5; A
